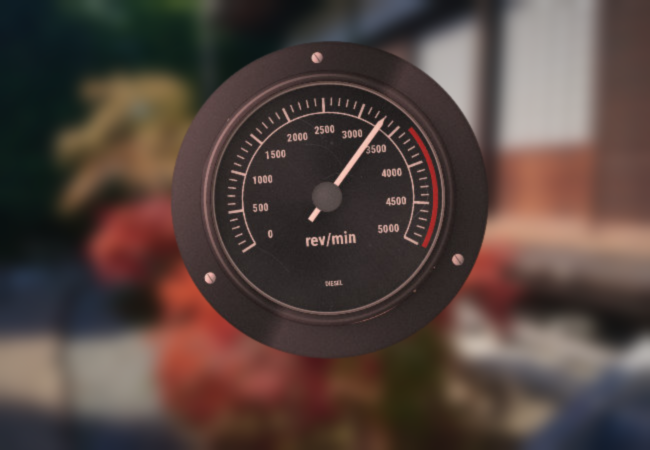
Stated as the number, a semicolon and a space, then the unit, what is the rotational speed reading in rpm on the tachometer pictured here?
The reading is 3300; rpm
